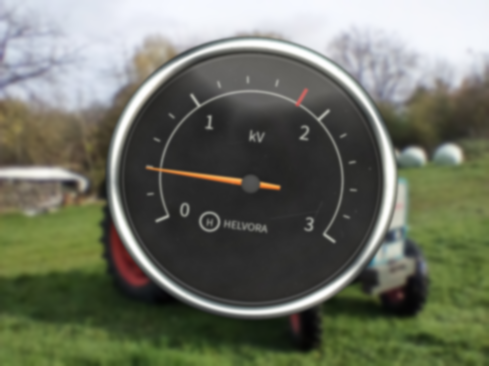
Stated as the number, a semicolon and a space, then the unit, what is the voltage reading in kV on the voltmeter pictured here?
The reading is 0.4; kV
